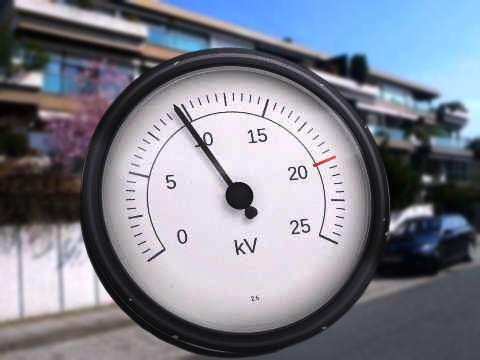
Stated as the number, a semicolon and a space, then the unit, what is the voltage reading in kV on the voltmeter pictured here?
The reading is 9.5; kV
